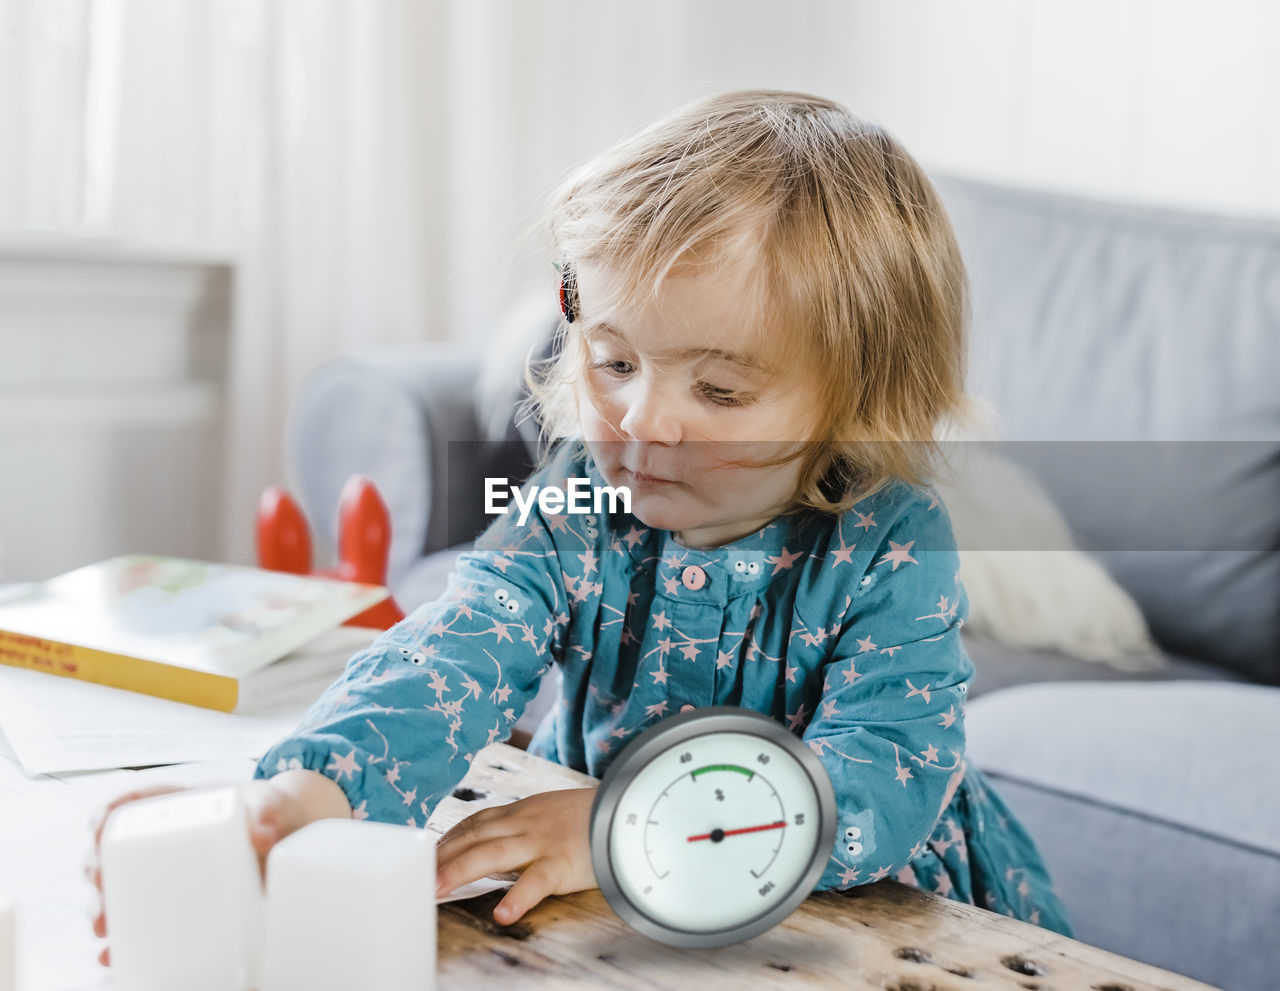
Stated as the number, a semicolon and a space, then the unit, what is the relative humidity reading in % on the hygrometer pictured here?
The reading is 80; %
